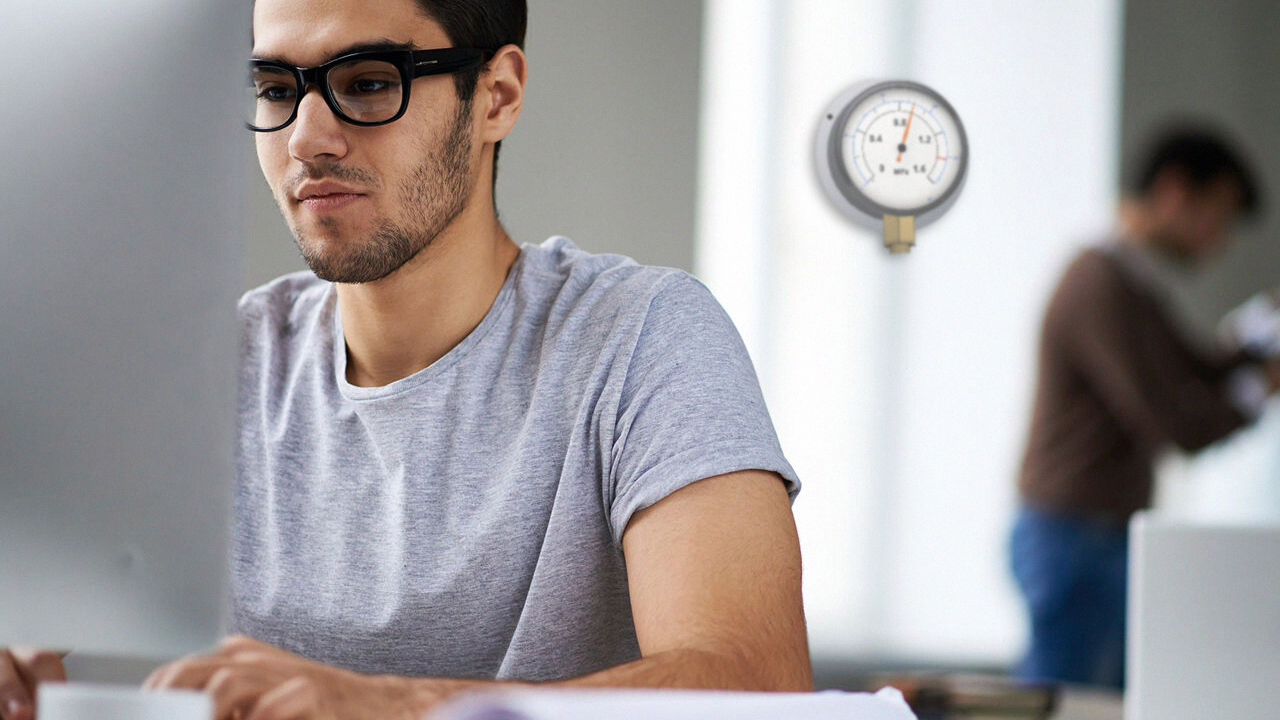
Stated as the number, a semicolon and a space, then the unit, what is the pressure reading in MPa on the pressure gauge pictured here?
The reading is 0.9; MPa
